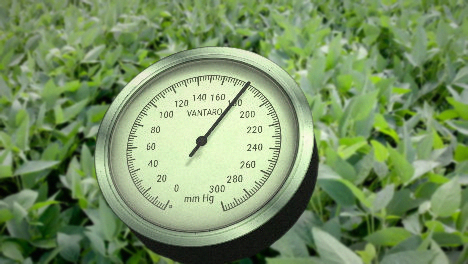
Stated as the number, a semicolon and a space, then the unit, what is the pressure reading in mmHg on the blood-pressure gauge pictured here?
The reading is 180; mmHg
